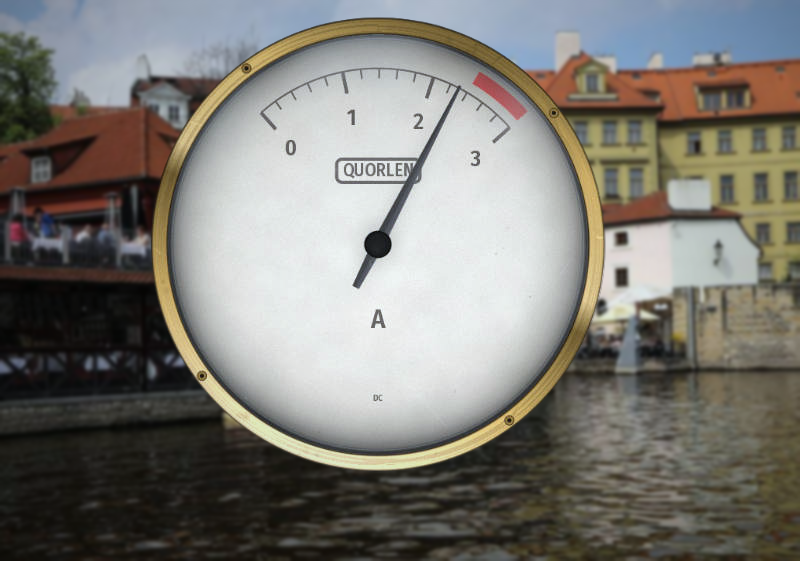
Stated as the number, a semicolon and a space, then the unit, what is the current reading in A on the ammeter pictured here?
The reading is 2.3; A
